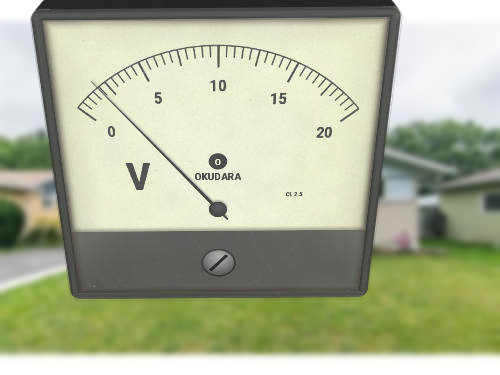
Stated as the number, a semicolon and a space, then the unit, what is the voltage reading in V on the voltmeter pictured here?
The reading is 2; V
